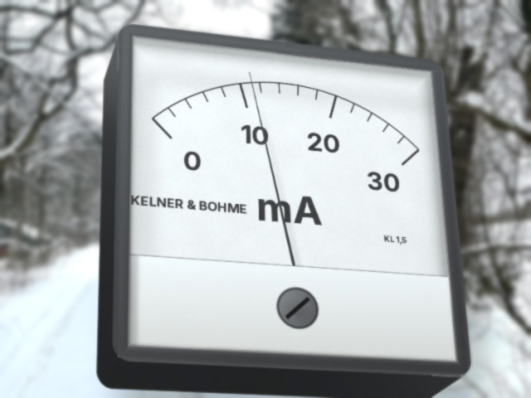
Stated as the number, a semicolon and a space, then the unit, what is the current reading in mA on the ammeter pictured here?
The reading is 11; mA
